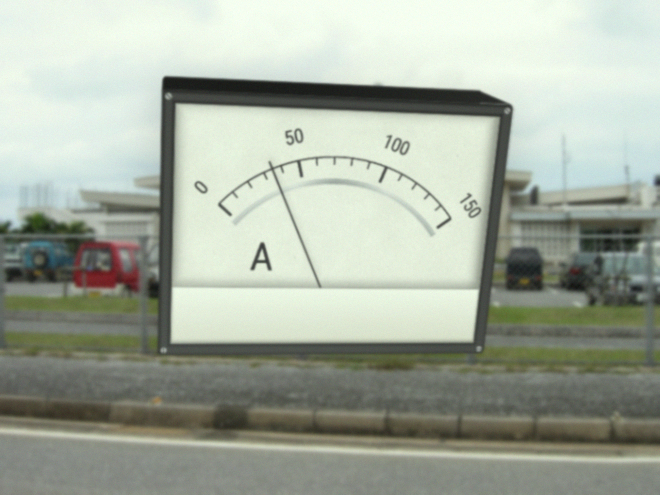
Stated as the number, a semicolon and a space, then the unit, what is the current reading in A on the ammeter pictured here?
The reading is 35; A
